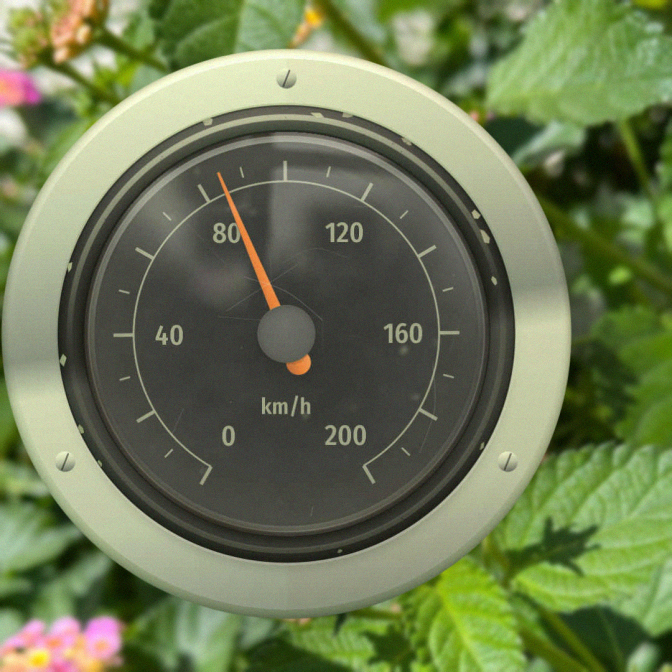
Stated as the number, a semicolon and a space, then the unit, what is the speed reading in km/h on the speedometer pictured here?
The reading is 85; km/h
